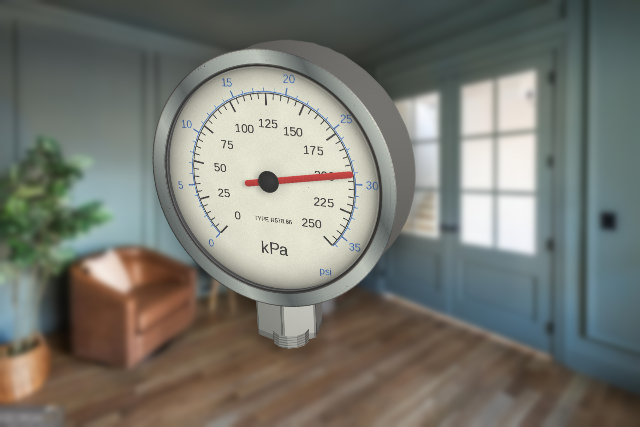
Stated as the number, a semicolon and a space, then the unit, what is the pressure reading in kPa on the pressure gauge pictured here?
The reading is 200; kPa
